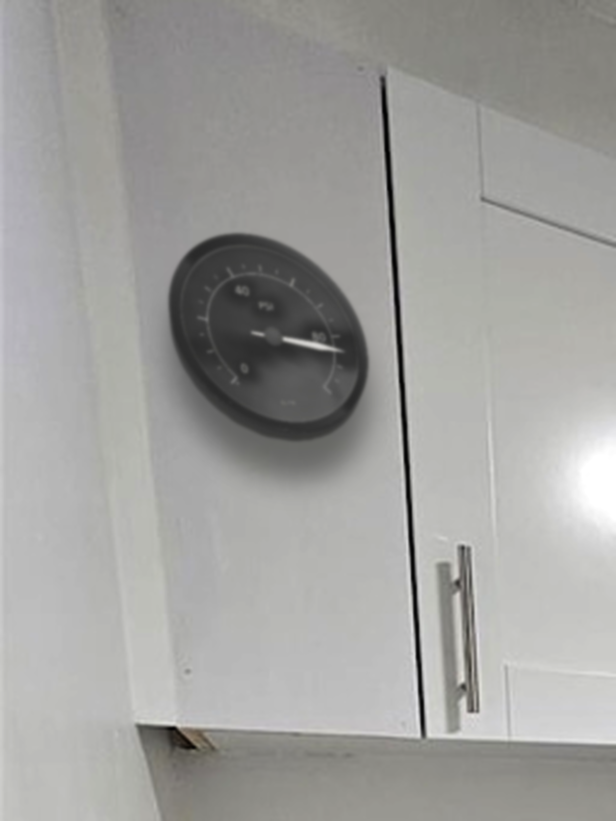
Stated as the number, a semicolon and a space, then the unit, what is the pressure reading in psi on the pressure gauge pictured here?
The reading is 85; psi
